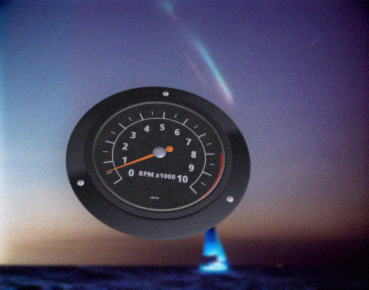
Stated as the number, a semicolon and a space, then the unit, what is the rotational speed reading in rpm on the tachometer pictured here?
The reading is 500; rpm
